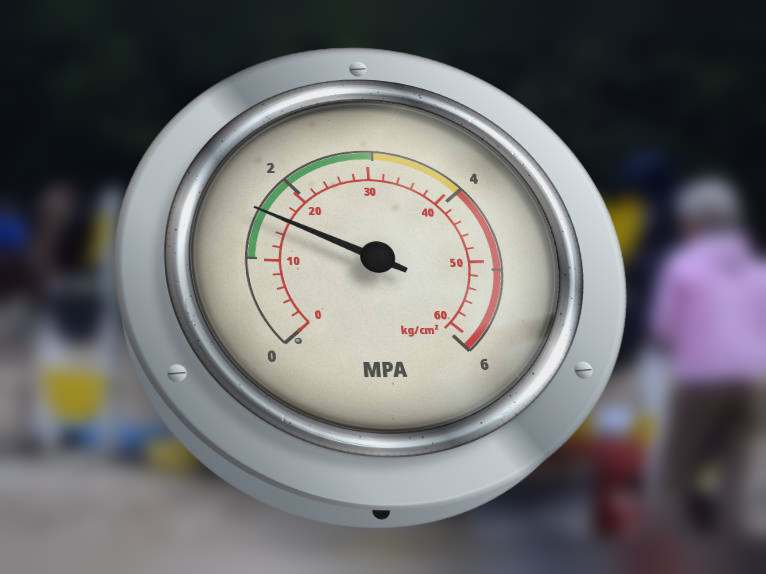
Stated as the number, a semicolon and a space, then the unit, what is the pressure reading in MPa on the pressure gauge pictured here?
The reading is 1.5; MPa
